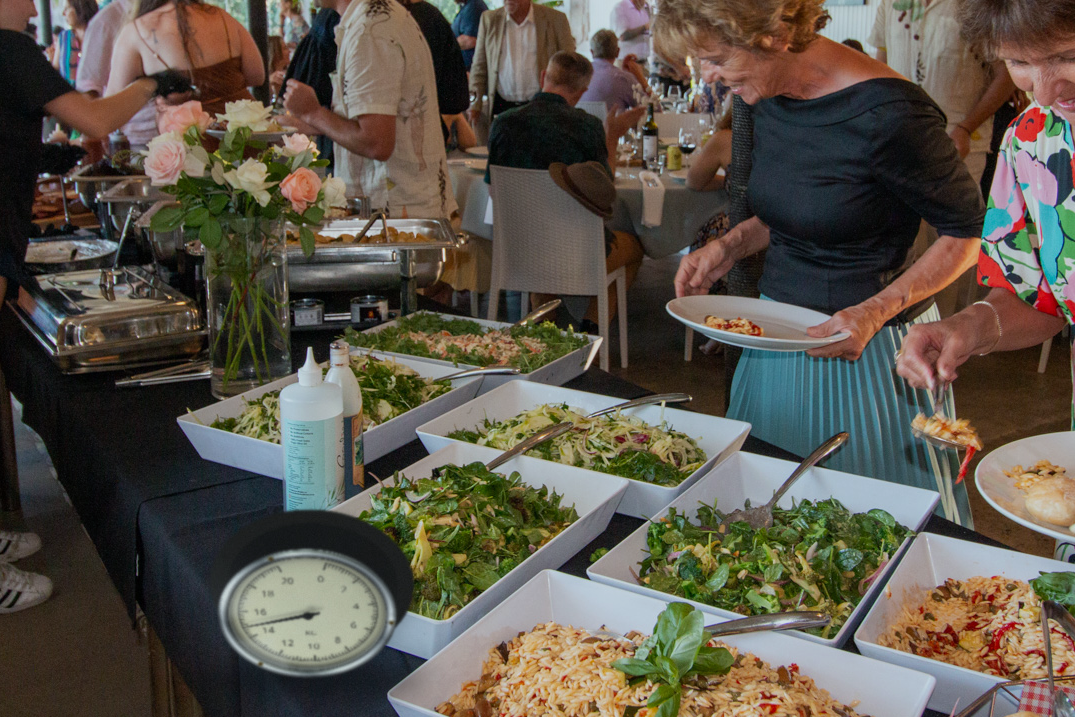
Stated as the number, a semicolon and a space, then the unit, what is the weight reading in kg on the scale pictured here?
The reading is 15; kg
